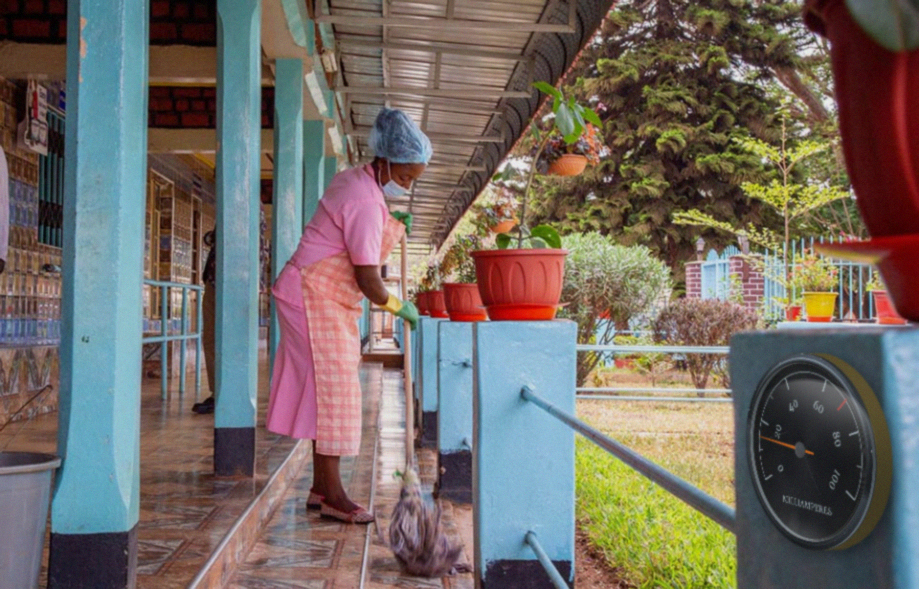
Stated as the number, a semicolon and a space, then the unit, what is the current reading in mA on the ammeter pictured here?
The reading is 15; mA
